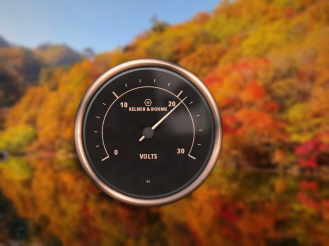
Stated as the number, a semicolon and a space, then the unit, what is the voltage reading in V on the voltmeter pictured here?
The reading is 21; V
